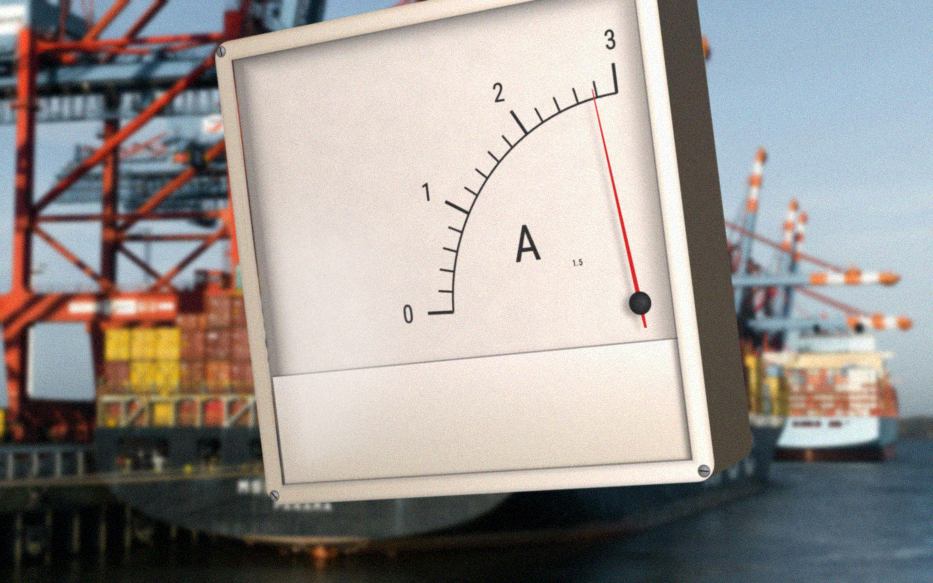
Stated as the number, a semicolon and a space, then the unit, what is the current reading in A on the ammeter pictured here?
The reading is 2.8; A
